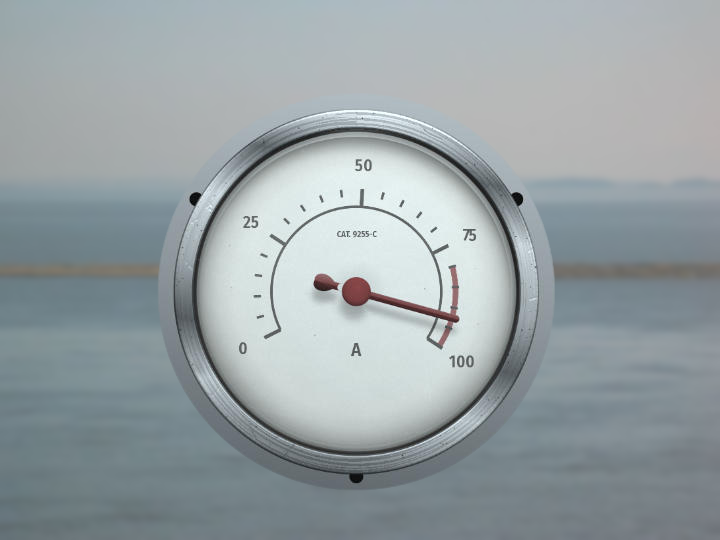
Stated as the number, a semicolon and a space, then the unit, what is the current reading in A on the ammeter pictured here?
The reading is 92.5; A
